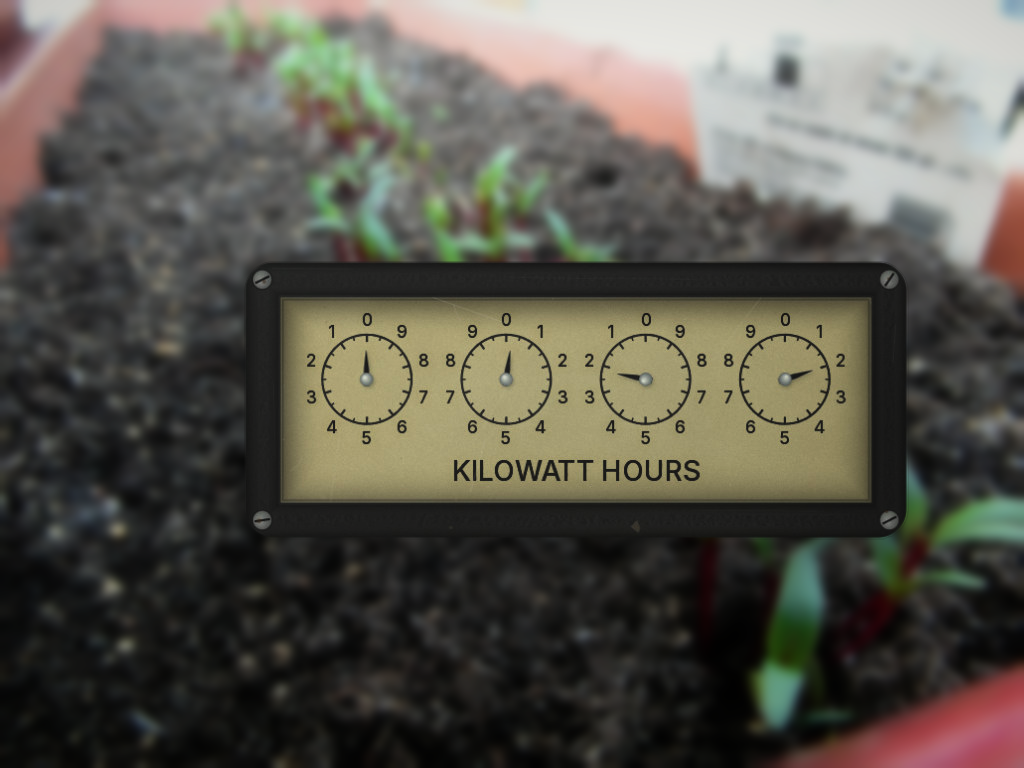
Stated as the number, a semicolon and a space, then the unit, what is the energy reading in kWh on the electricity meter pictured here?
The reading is 22; kWh
